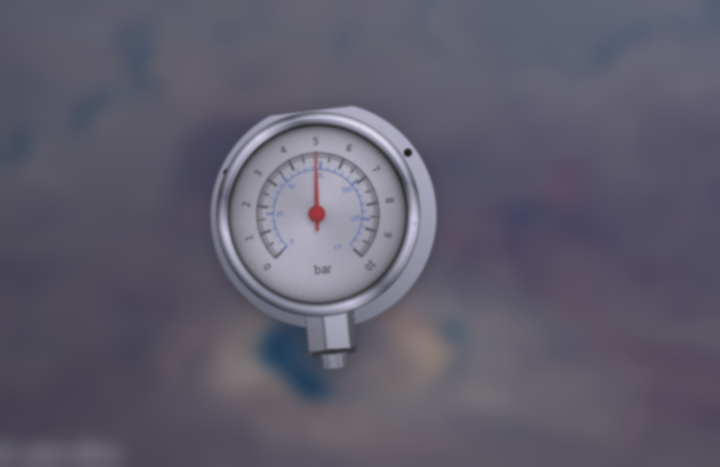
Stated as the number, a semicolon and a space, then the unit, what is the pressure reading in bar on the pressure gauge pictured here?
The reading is 5; bar
